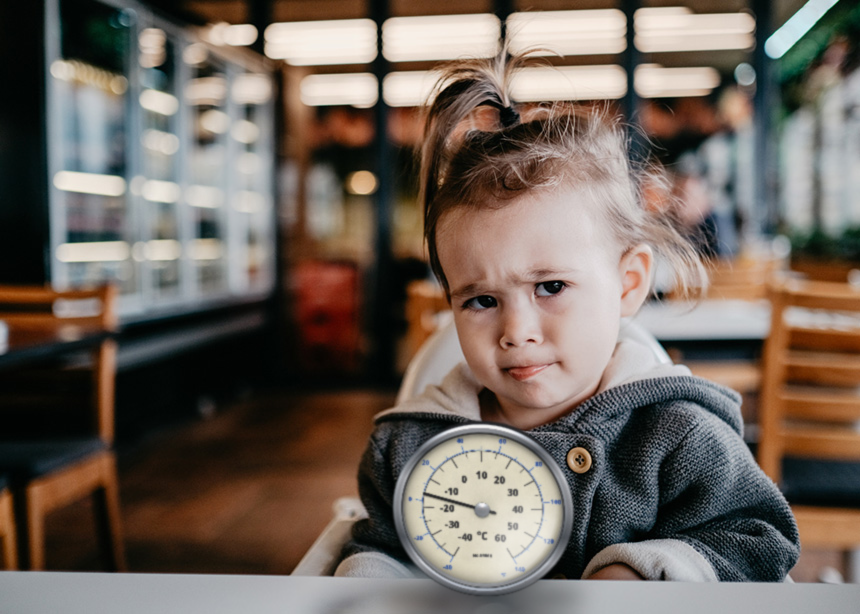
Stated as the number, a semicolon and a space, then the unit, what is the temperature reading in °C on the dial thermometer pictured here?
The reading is -15; °C
